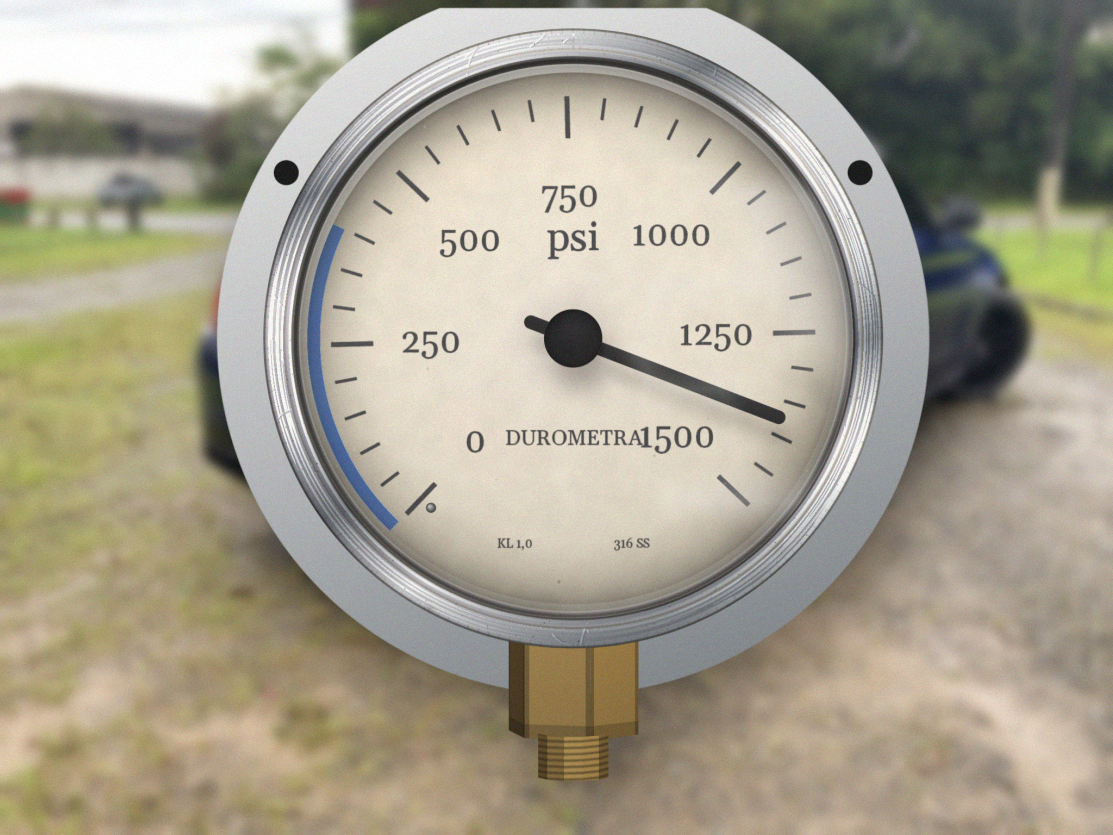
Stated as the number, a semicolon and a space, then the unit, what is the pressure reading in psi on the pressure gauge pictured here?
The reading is 1375; psi
